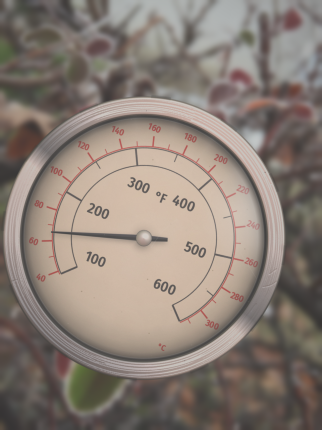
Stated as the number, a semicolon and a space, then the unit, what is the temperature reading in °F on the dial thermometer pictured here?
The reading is 150; °F
